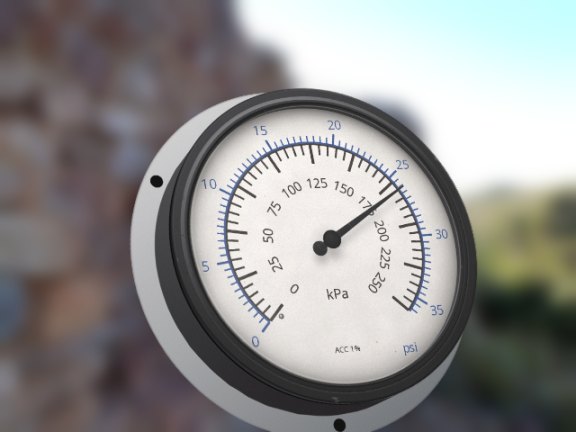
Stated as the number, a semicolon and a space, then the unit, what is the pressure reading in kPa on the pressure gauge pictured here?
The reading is 180; kPa
